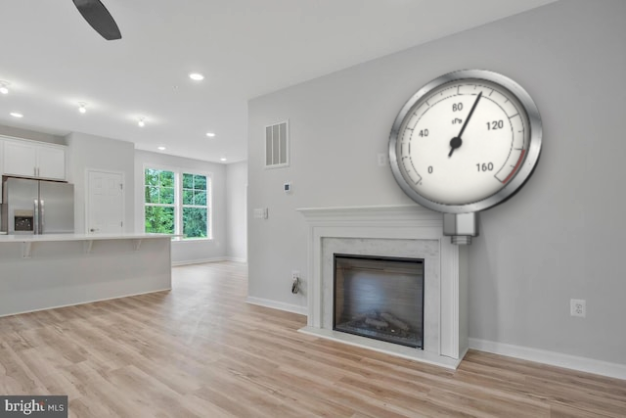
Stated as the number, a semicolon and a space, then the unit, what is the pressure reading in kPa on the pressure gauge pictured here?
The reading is 95; kPa
